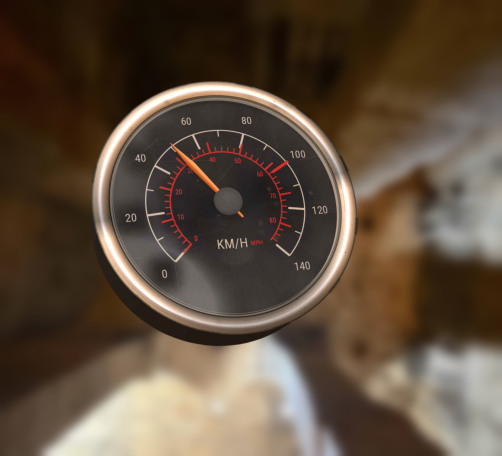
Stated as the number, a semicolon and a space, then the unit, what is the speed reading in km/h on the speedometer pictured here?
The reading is 50; km/h
